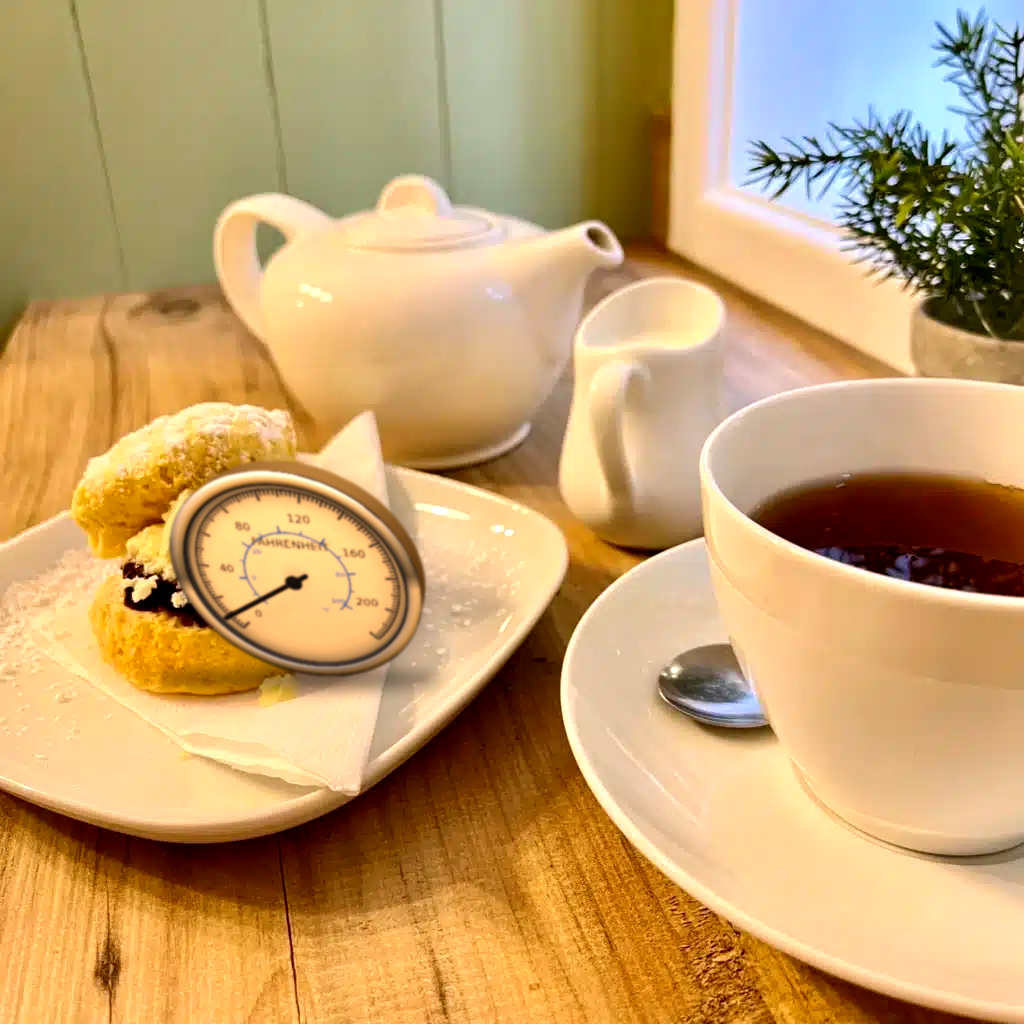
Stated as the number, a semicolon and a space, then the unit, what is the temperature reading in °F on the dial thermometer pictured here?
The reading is 10; °F
